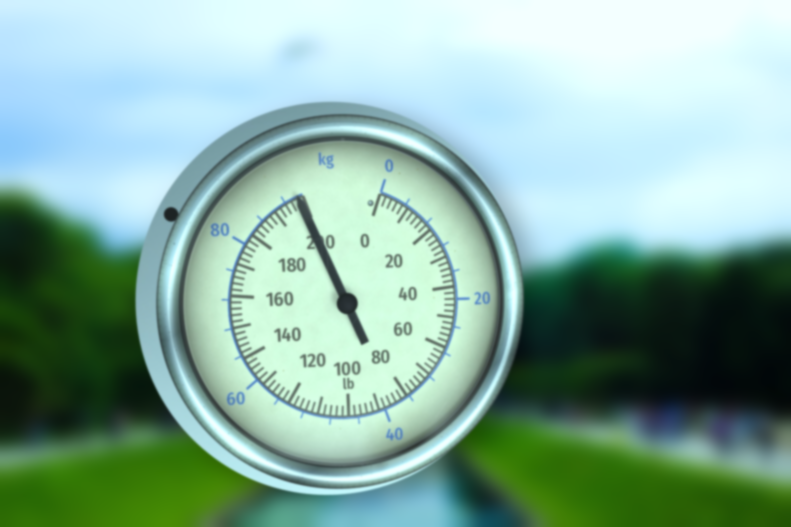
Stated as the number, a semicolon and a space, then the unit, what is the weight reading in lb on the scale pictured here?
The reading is 198; lb
